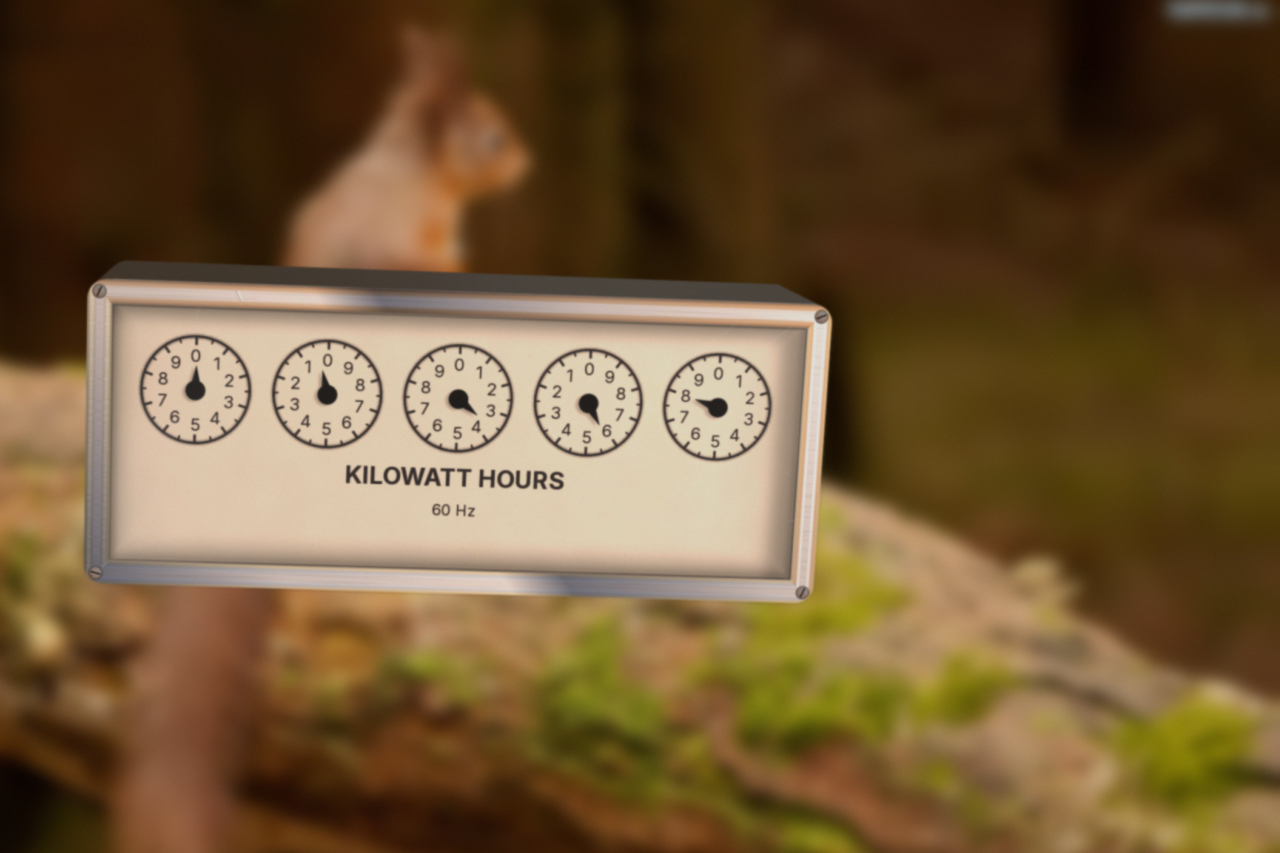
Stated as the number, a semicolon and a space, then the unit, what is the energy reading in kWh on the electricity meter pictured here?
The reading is 358; kWh
